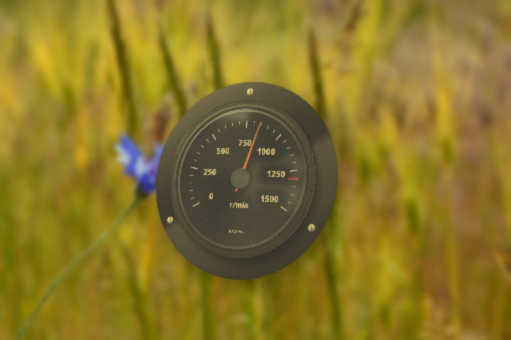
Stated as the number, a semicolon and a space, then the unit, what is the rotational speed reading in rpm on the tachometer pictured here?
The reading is 850; rpm
